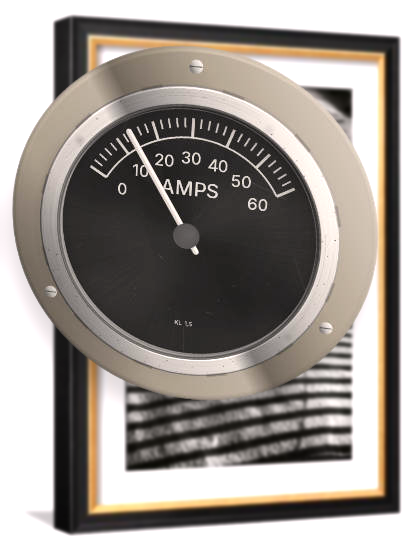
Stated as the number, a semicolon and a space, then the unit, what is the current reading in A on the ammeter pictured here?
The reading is 14; A
